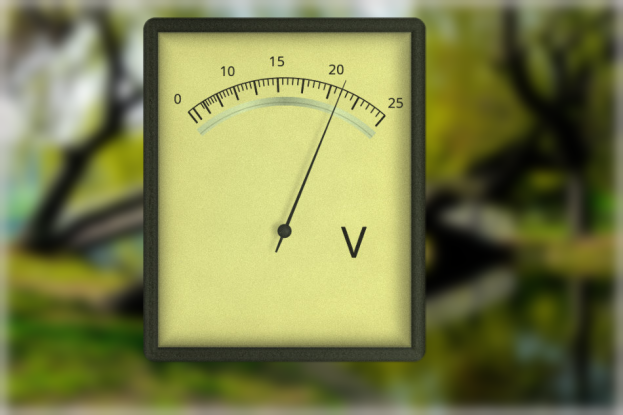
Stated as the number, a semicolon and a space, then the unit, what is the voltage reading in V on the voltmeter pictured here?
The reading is 21; V
